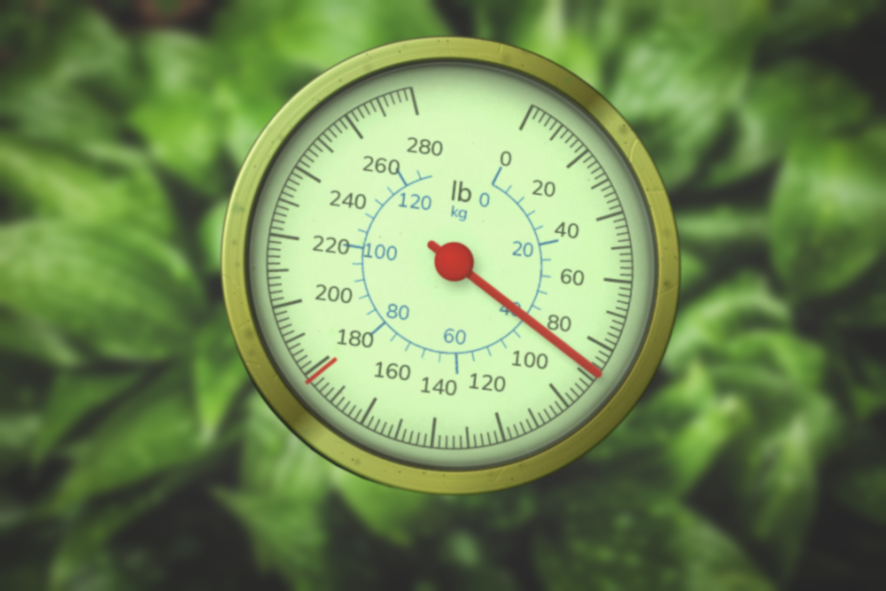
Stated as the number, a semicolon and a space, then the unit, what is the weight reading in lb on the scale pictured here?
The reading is 88; lb
